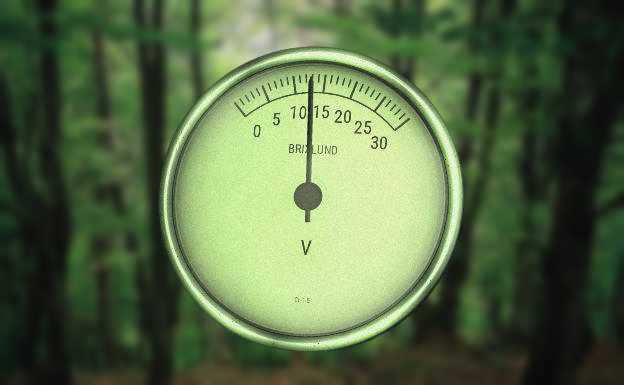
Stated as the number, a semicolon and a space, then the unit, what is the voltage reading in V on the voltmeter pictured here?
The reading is 13; V
